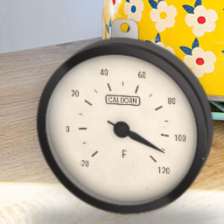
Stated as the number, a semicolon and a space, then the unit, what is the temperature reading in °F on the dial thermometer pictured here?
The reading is 110; °F
